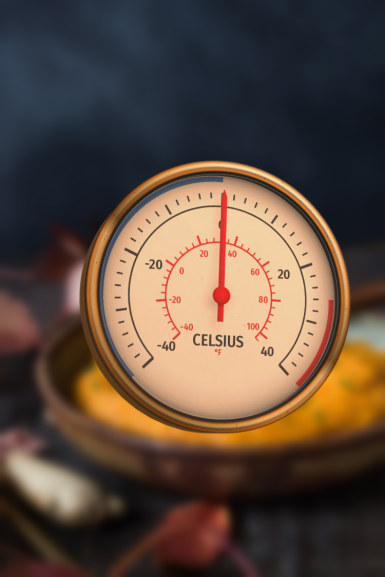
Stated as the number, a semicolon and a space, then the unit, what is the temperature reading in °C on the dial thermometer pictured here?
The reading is 0; °C
